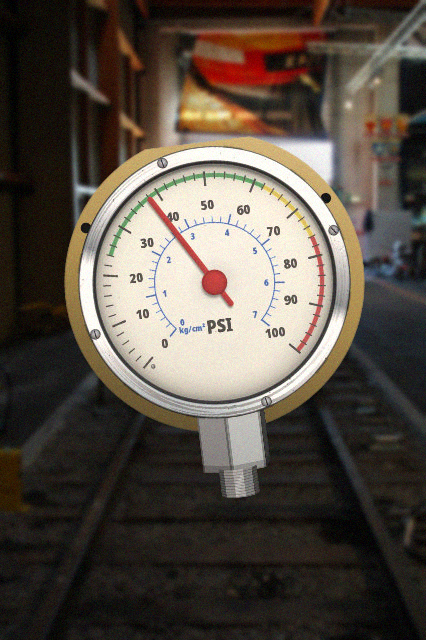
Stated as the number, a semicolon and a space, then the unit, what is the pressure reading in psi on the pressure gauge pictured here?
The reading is 38; psi
